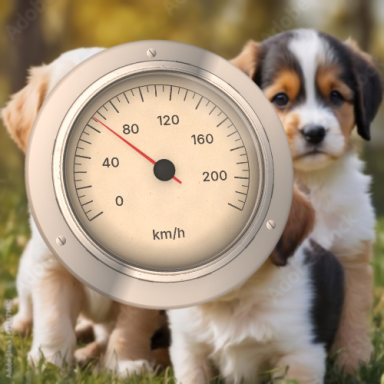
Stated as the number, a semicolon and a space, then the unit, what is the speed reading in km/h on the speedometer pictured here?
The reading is 65; km/h
